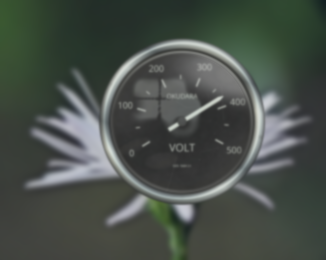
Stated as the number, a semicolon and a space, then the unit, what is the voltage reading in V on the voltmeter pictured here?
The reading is 375; V
